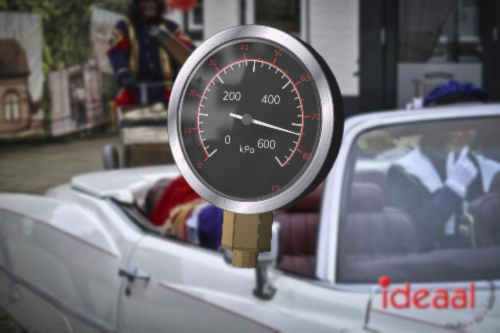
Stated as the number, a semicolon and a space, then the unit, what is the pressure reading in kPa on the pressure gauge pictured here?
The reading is 520; kPa
